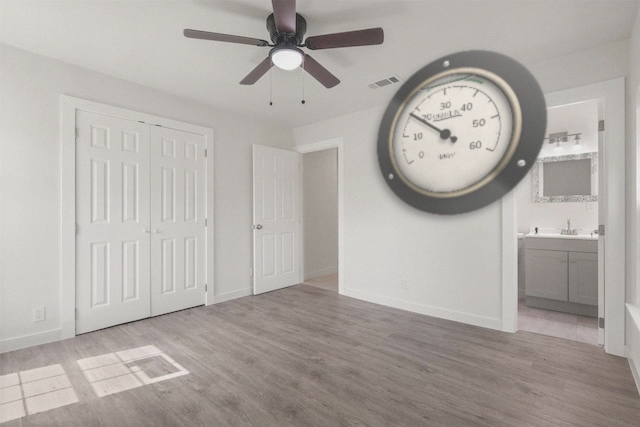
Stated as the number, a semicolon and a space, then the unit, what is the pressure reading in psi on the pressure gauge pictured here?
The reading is 17.5; psi
